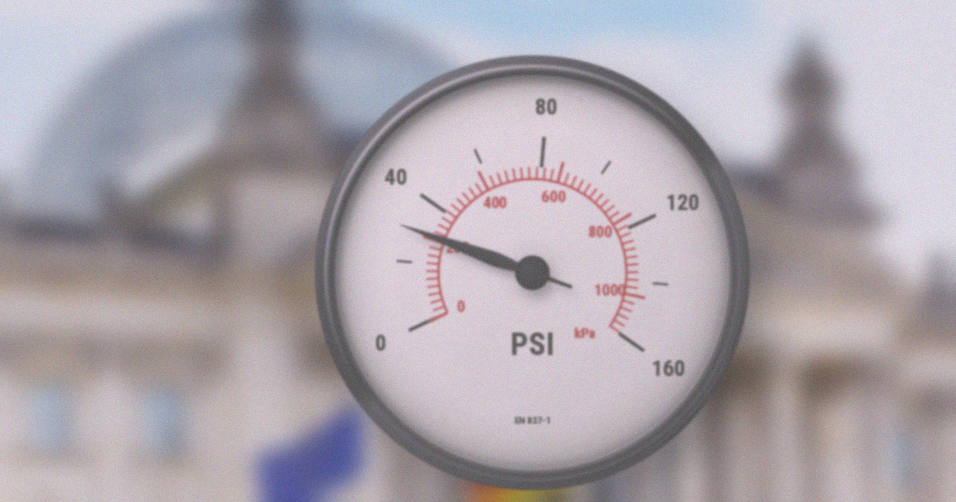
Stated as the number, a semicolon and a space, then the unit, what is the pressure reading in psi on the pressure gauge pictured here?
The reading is 30; psi
